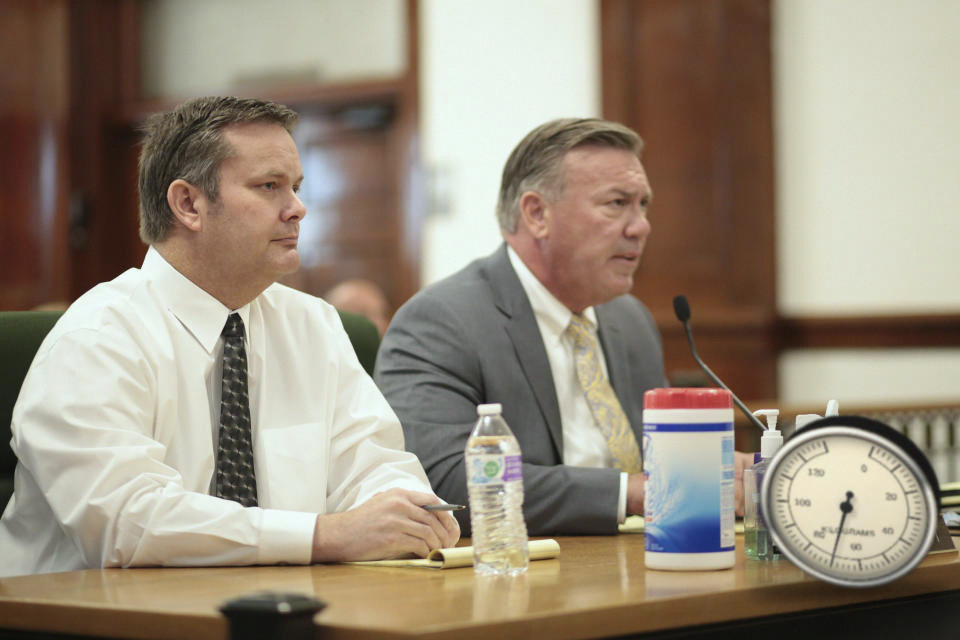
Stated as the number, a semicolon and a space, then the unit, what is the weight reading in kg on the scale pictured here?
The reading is 70; kg
